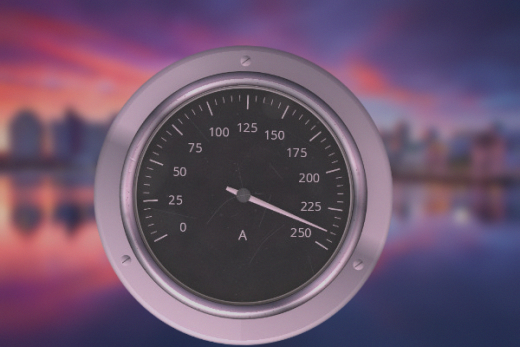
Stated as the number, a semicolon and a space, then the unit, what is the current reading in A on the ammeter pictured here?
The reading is 240; A
